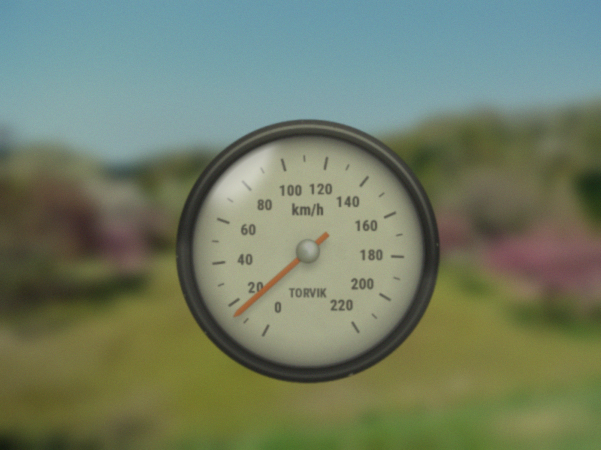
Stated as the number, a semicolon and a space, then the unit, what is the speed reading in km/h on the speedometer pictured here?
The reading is 15; km/h
